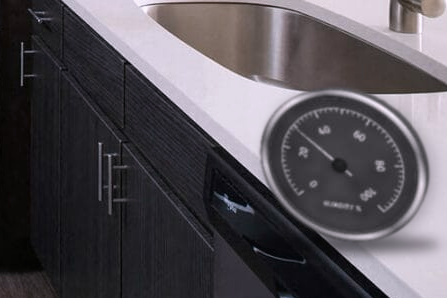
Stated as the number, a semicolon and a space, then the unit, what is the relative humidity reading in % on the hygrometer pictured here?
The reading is 30; %
